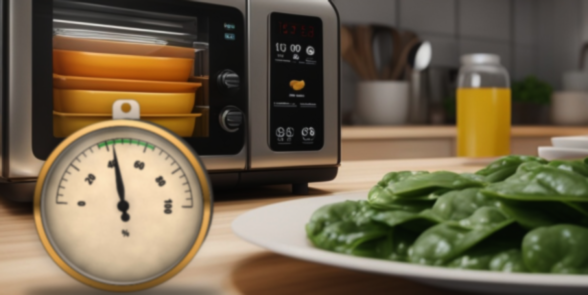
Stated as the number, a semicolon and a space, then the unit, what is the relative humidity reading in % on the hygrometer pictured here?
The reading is 44; %
